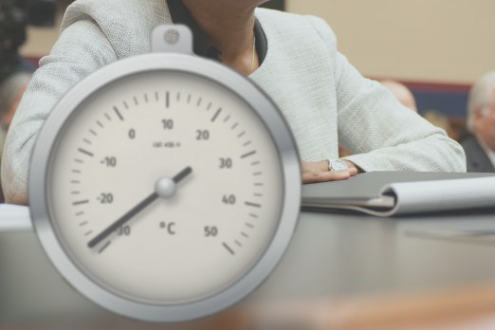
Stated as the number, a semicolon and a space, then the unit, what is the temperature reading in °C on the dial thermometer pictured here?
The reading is -28; °C
